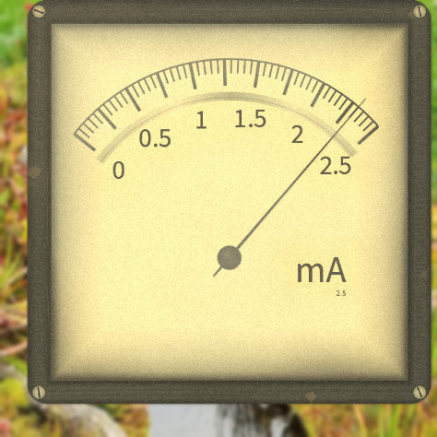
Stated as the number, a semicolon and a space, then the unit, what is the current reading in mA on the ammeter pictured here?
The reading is 2.3; mA
